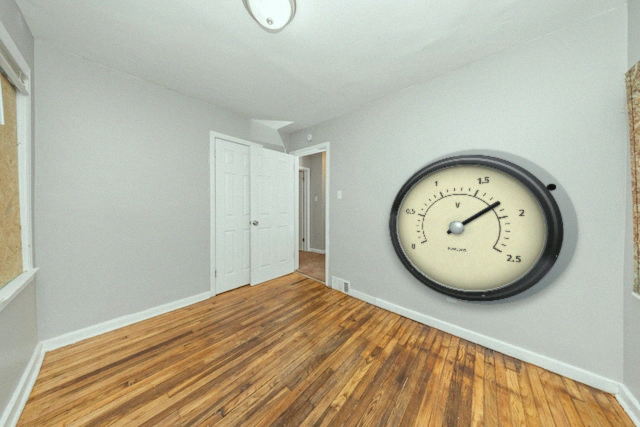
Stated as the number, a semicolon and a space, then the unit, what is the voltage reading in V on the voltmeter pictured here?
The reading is 1.8; V
